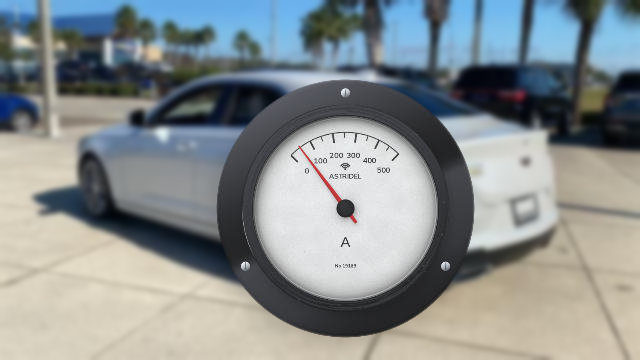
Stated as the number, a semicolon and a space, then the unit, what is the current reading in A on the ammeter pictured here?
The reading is 50; A
